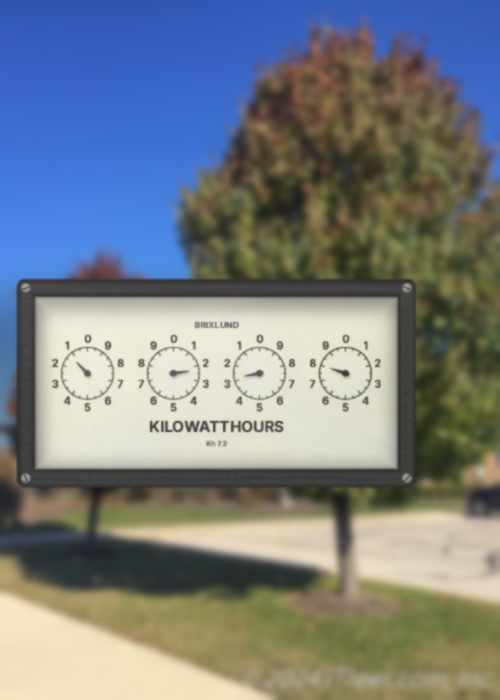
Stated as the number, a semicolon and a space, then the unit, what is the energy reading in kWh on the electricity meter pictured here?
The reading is 1228; kWh
